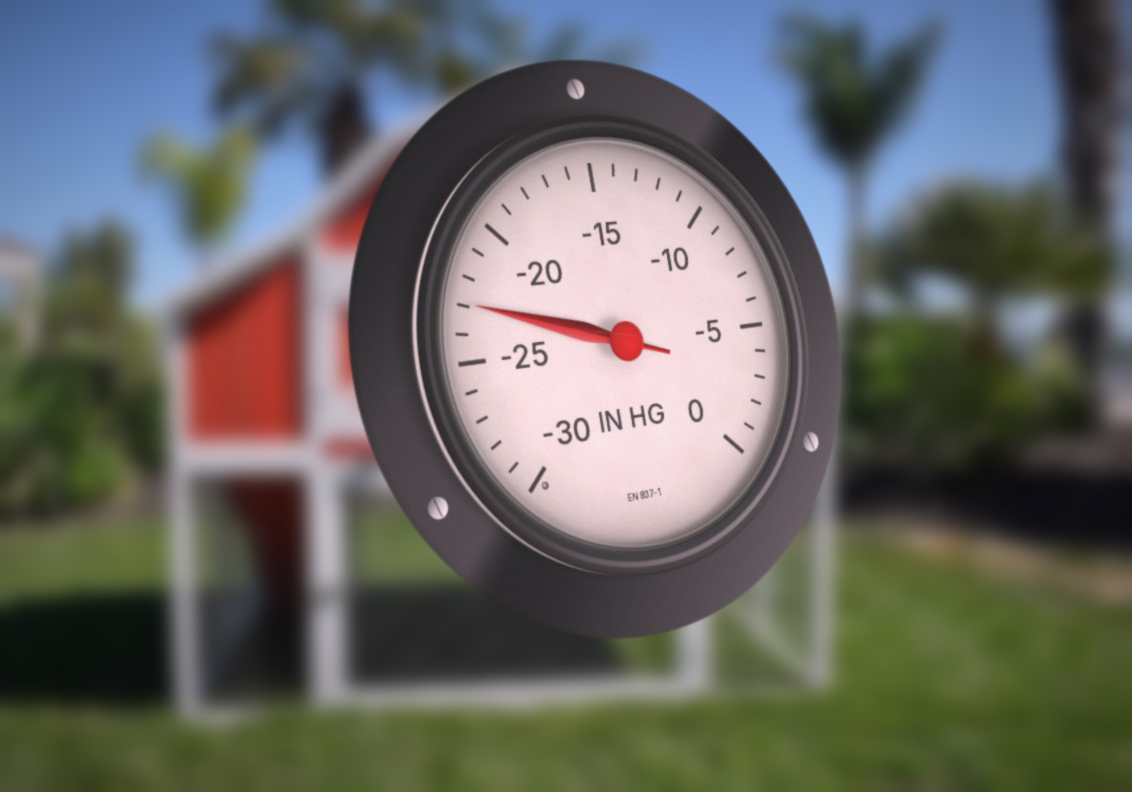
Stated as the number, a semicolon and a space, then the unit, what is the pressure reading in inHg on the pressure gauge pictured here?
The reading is -23; inHg
